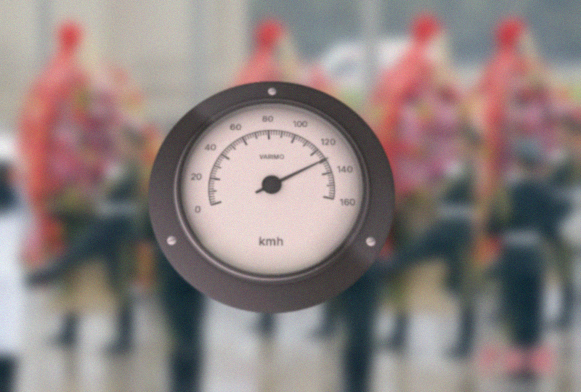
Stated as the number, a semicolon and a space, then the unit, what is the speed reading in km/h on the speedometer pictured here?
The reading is 130; km/h
